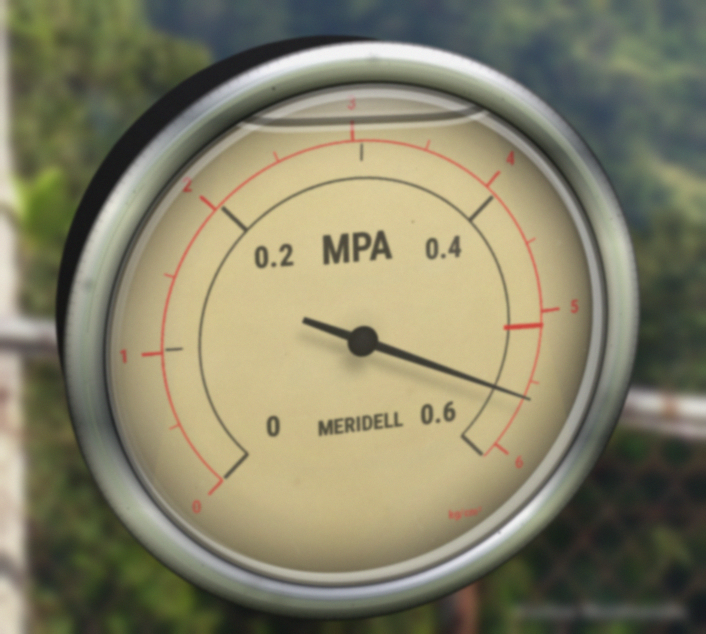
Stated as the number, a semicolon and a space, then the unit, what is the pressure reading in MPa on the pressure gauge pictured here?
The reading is 0.55; MPa
